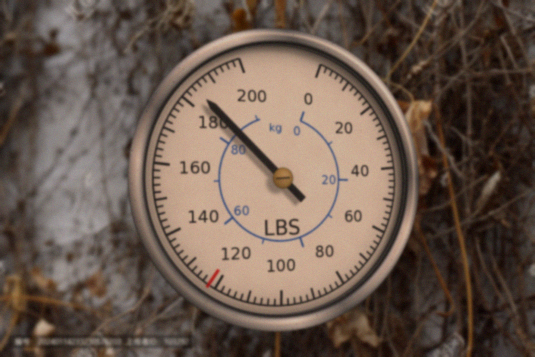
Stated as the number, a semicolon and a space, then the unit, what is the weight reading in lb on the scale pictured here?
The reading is 184; lb
